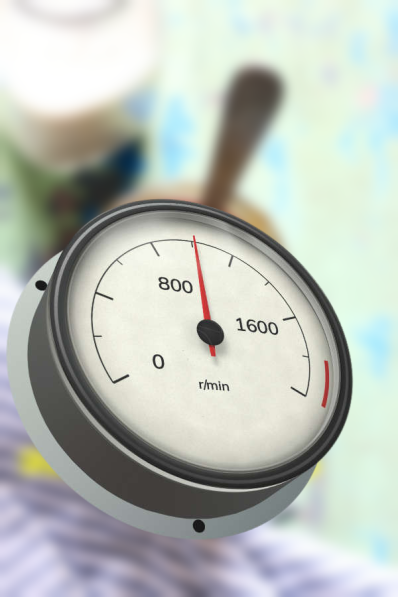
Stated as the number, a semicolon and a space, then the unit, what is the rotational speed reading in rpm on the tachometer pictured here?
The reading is 1000; rpm
